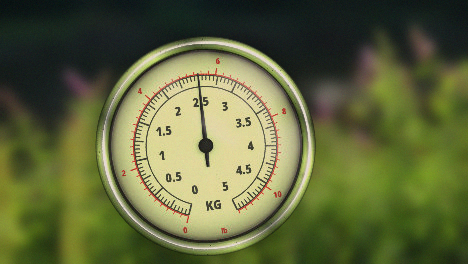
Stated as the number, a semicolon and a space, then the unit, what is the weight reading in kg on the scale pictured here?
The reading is 2.5; kg
